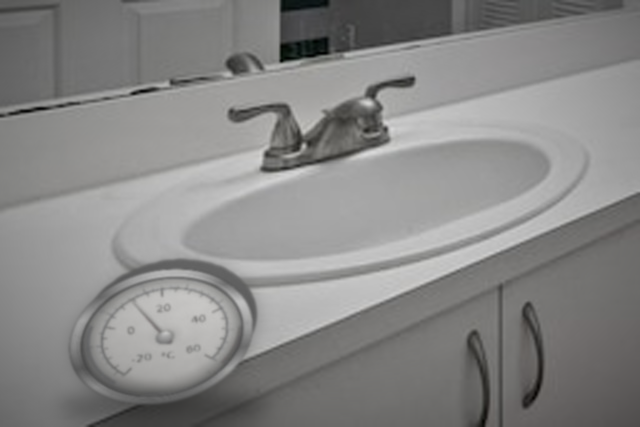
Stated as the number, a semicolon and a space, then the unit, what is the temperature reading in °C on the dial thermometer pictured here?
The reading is 12; °C
